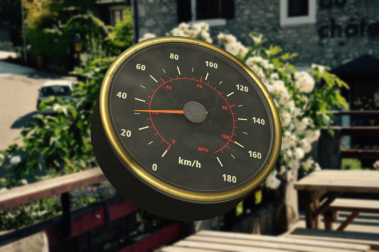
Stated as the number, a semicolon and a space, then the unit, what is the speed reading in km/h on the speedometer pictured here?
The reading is 30; km/h
